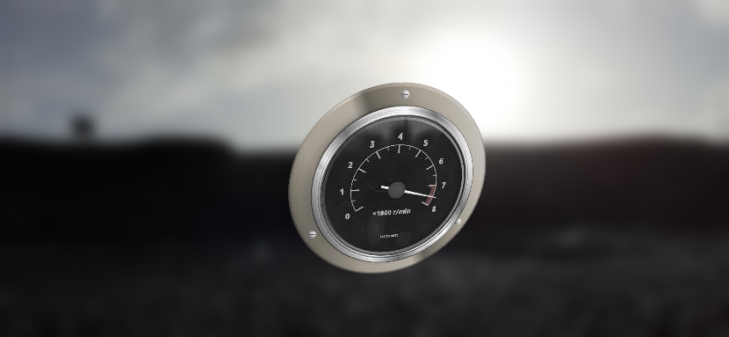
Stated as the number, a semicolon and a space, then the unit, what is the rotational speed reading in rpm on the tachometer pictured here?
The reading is 7500; rpm
